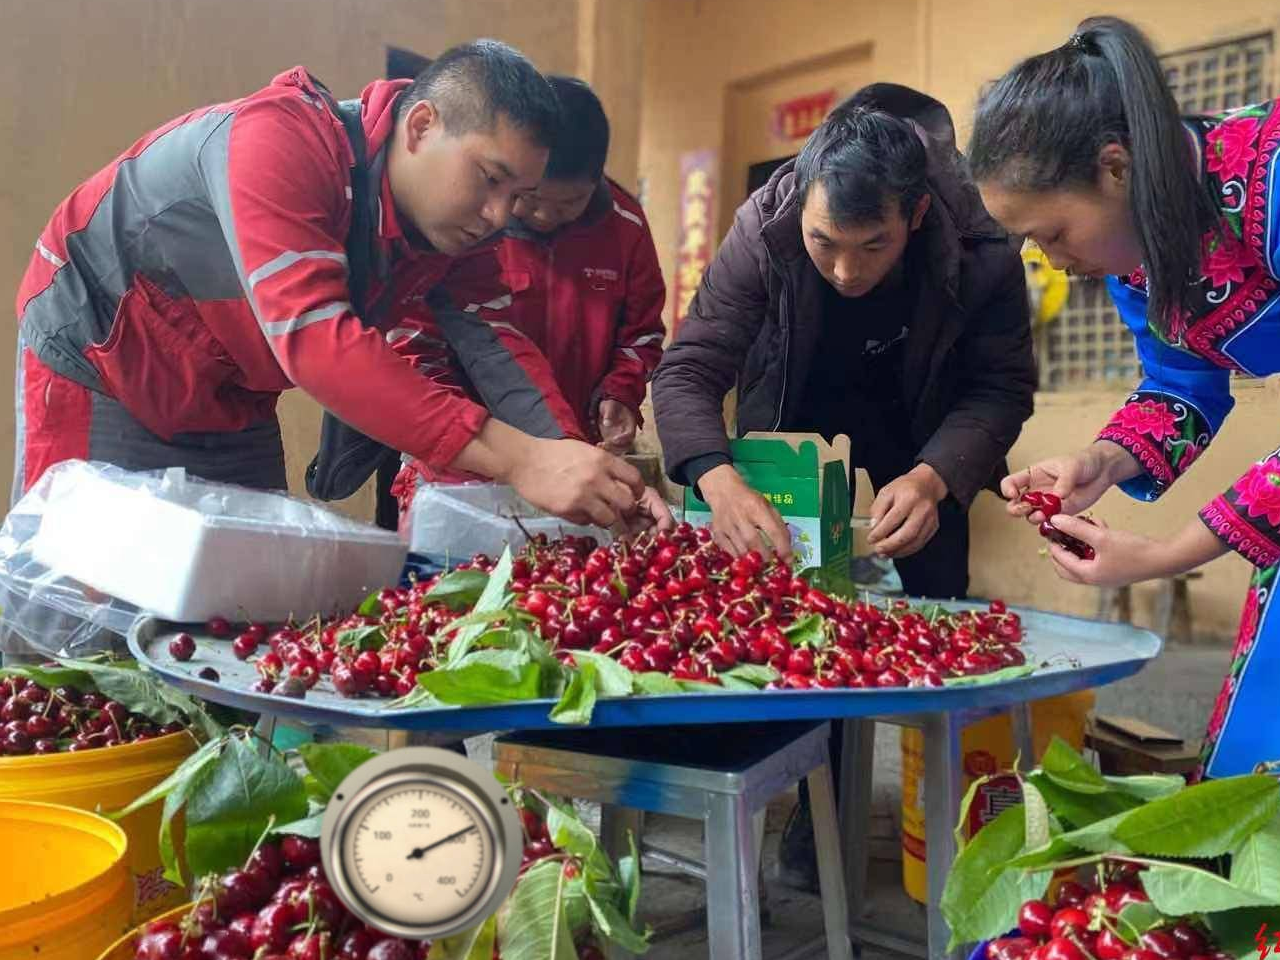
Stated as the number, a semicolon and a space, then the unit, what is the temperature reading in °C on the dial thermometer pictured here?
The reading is 290; °C
